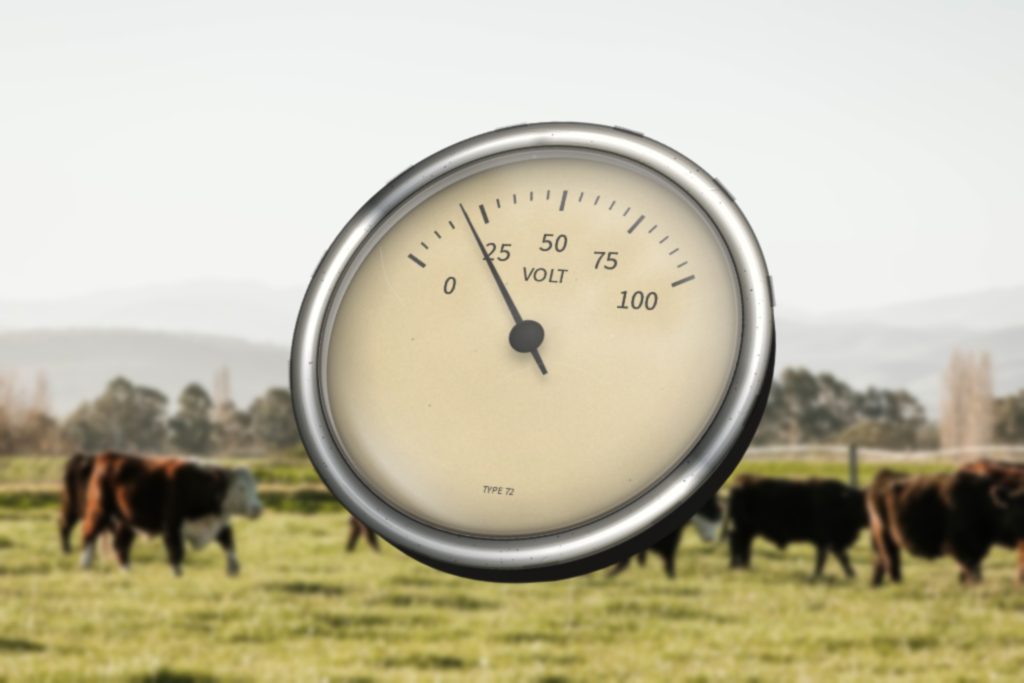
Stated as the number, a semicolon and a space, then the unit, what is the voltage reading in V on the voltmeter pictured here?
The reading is 20; V
